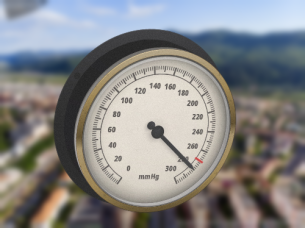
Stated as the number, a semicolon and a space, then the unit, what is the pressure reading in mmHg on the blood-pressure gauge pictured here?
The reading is 280; mmHg
